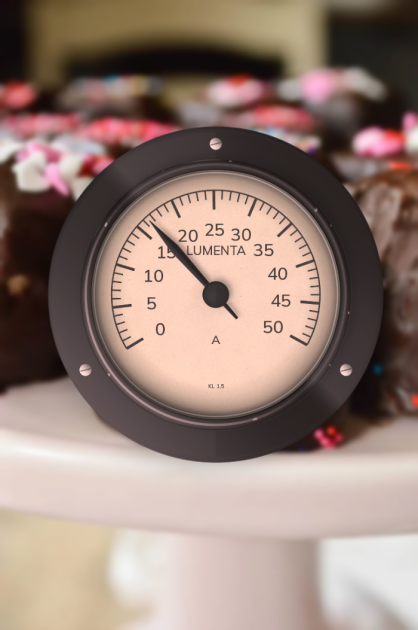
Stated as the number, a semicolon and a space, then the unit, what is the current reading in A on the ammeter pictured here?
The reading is 16.5; A
